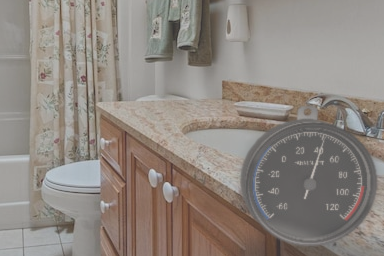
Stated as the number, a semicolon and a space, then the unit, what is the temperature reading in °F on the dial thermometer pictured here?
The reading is 40; °F
